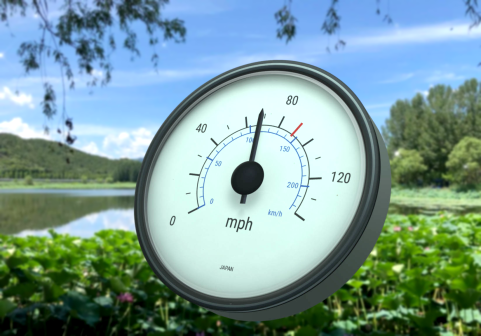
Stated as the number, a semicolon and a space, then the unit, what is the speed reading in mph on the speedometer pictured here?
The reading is 70; mph
